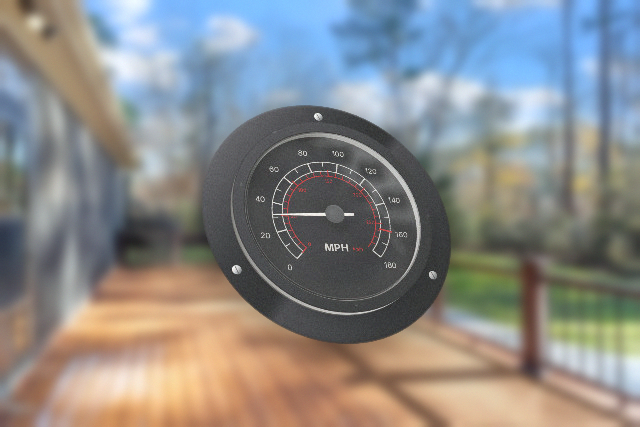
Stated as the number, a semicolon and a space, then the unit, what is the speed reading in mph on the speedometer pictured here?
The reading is 30; mph
